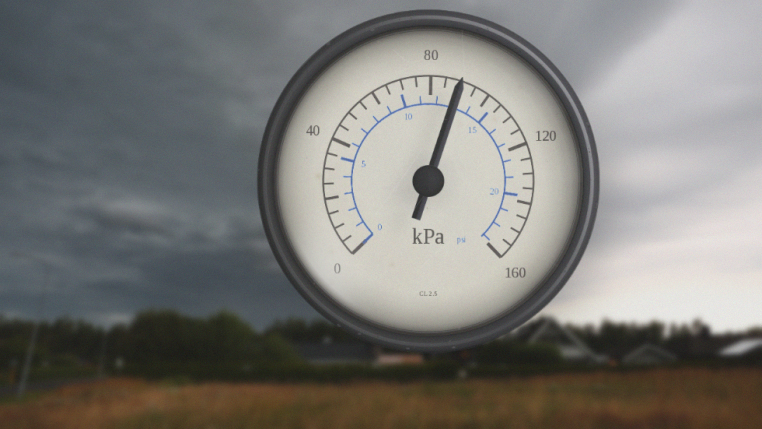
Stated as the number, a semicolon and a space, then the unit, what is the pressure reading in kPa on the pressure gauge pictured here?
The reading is 90; kPa
